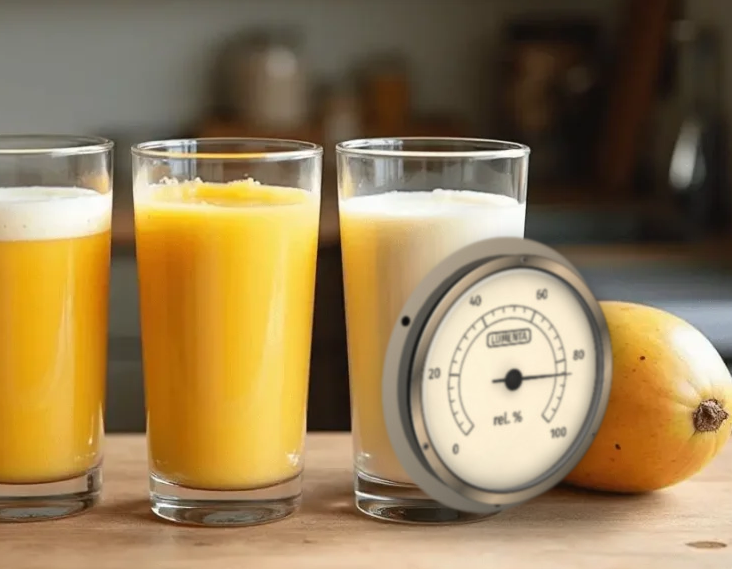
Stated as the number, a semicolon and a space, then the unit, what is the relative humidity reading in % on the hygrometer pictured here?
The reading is 84; %
